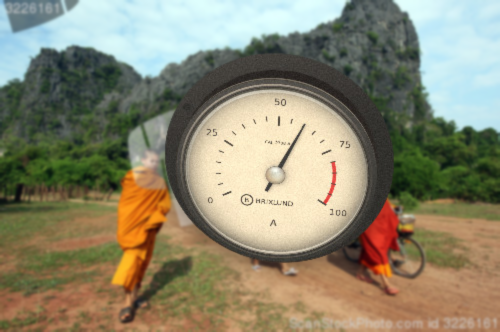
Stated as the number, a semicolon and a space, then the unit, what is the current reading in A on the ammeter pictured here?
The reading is 60; A
